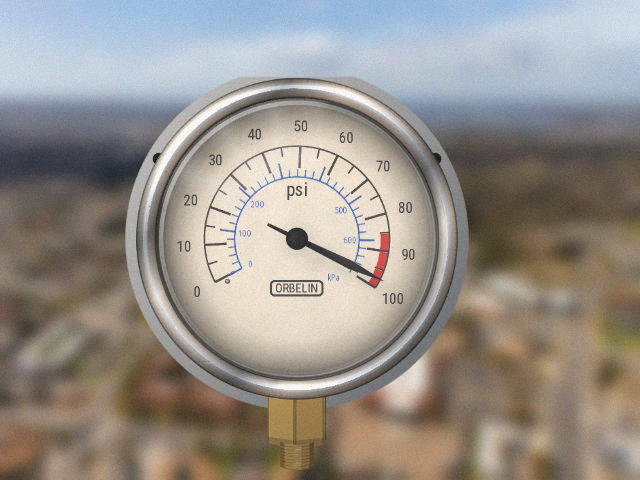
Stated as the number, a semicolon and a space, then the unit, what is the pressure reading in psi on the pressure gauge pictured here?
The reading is 97.5; psi
